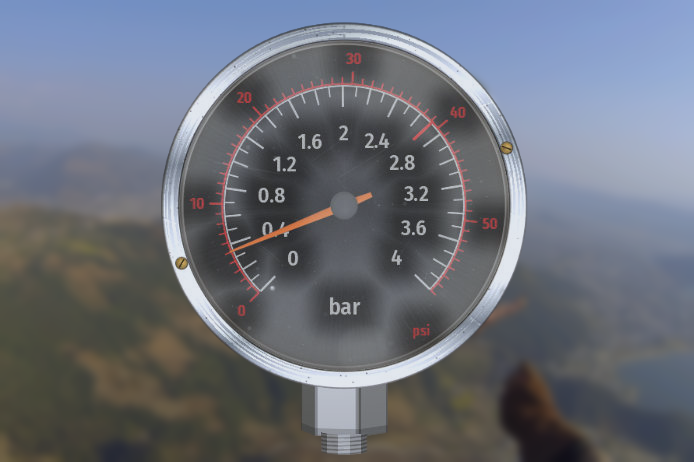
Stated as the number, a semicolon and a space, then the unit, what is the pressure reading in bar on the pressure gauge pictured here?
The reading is 0.35; bar
